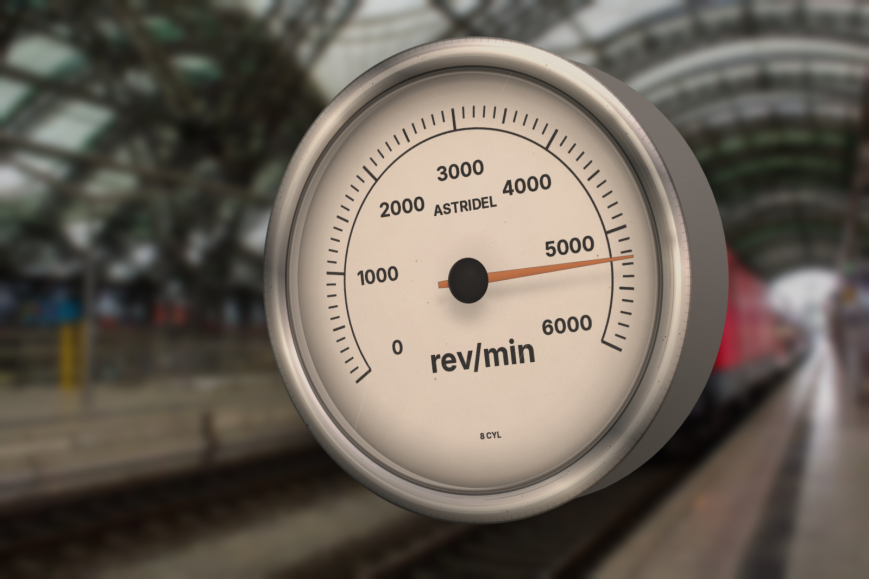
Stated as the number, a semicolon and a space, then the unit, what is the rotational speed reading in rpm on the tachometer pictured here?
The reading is 5250; rpm
